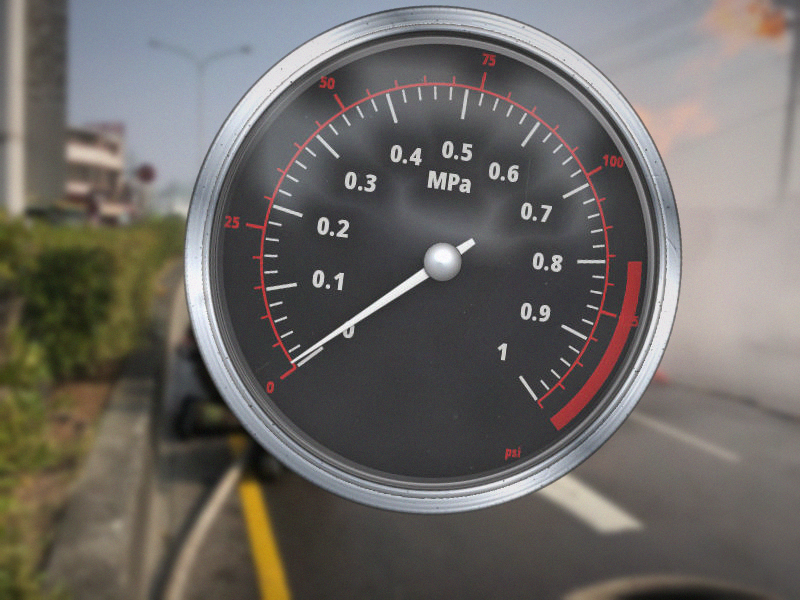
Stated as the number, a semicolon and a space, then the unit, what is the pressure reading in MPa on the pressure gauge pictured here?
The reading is 0.01; MPa
